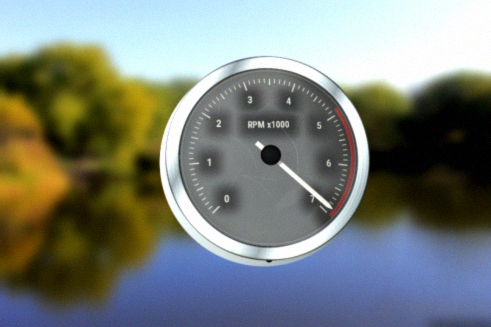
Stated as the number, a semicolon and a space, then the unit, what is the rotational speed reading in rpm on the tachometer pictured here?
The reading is 6900; rpm
